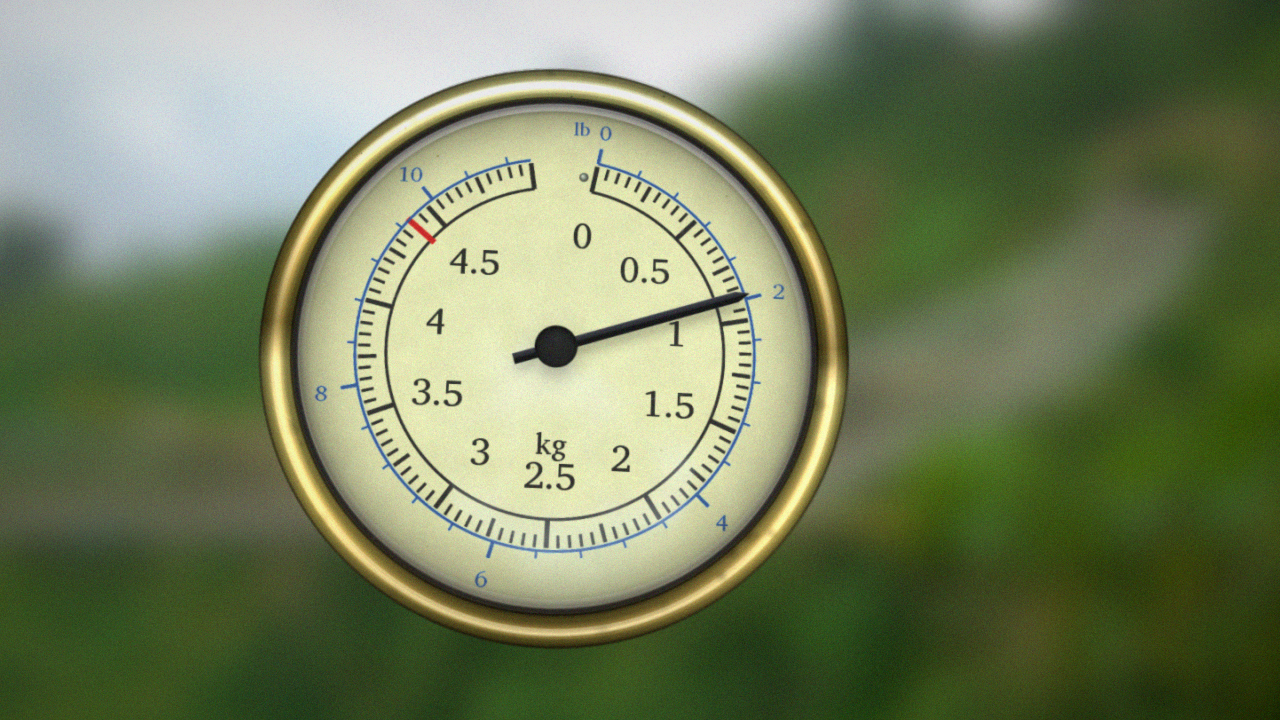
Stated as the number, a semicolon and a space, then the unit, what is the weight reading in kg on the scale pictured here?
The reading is 0.9; kg
